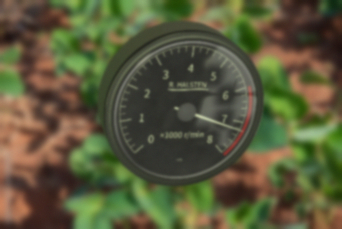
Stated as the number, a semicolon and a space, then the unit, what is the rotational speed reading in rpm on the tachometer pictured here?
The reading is 7200; rpm
